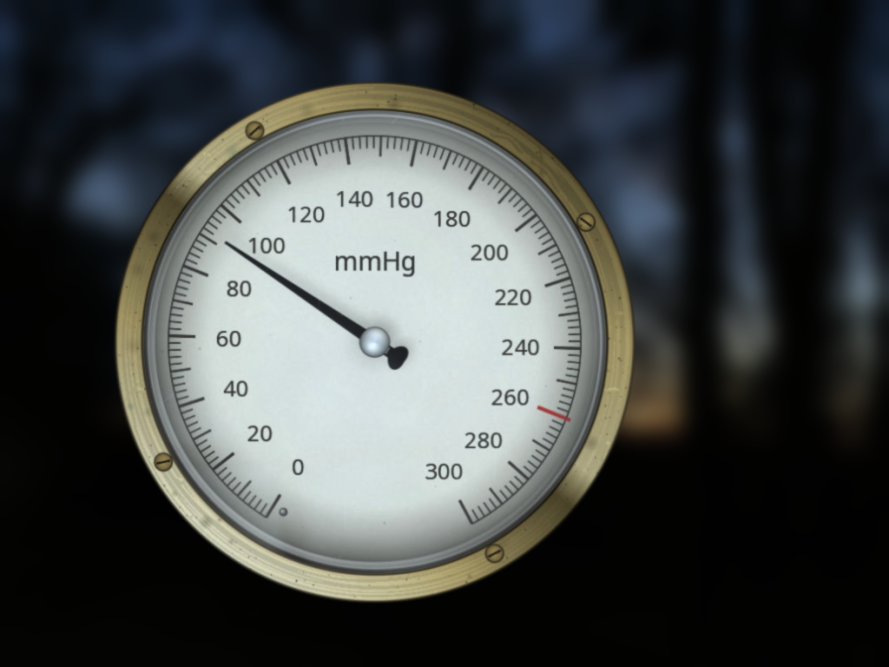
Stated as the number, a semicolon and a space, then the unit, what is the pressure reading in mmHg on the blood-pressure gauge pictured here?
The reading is 92; mmHg
